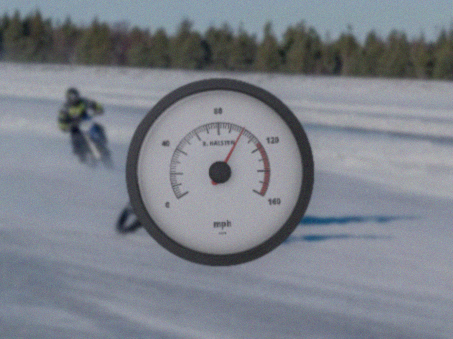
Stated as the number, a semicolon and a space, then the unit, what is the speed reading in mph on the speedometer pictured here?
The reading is 100; mph
